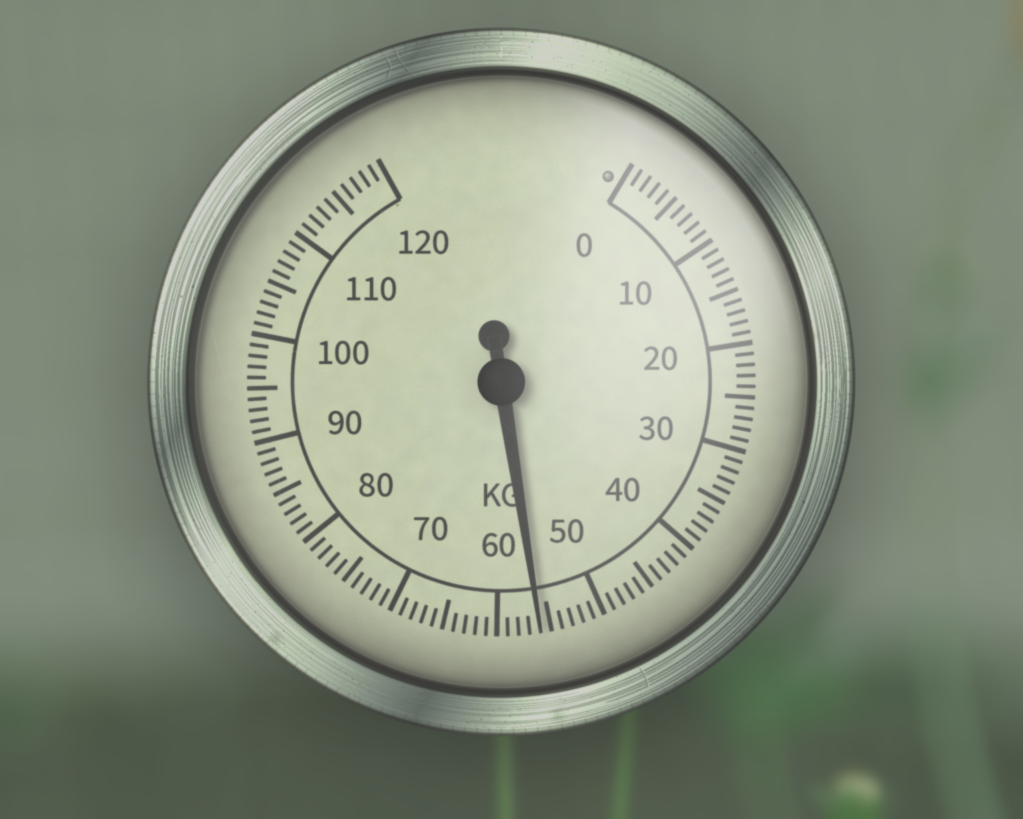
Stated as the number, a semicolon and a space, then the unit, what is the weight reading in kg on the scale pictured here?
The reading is 56; kg
